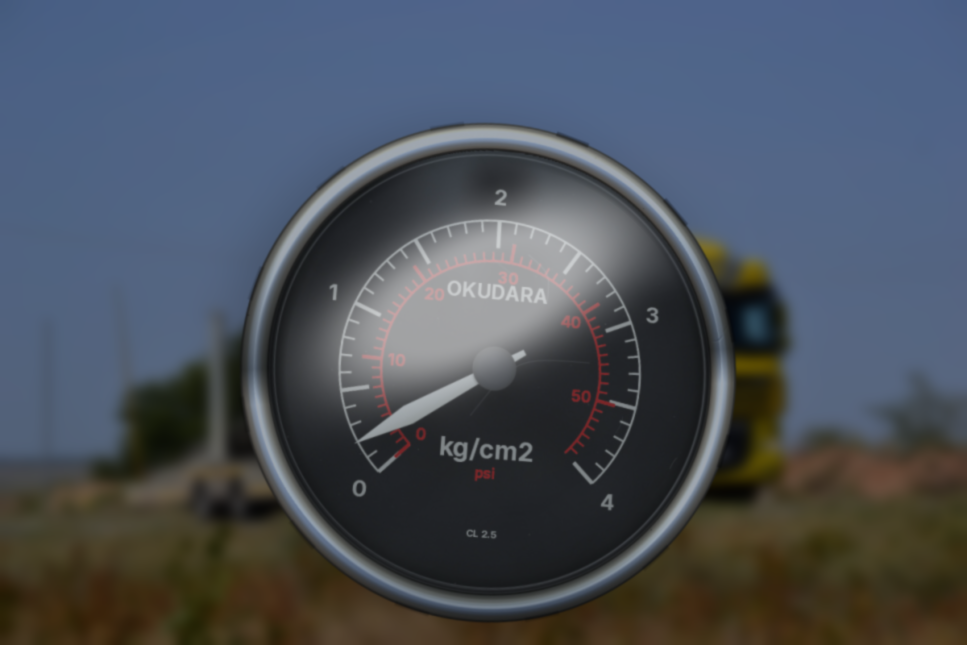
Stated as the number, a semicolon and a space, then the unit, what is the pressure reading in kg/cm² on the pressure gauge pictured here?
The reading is 0.2; kg/cm²
